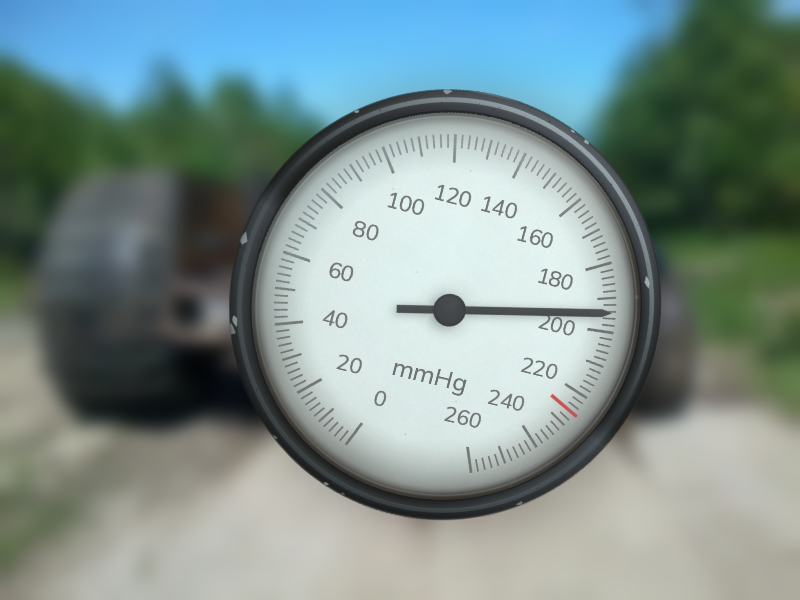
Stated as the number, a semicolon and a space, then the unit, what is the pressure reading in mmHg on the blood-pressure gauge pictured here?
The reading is 194; mmHg
